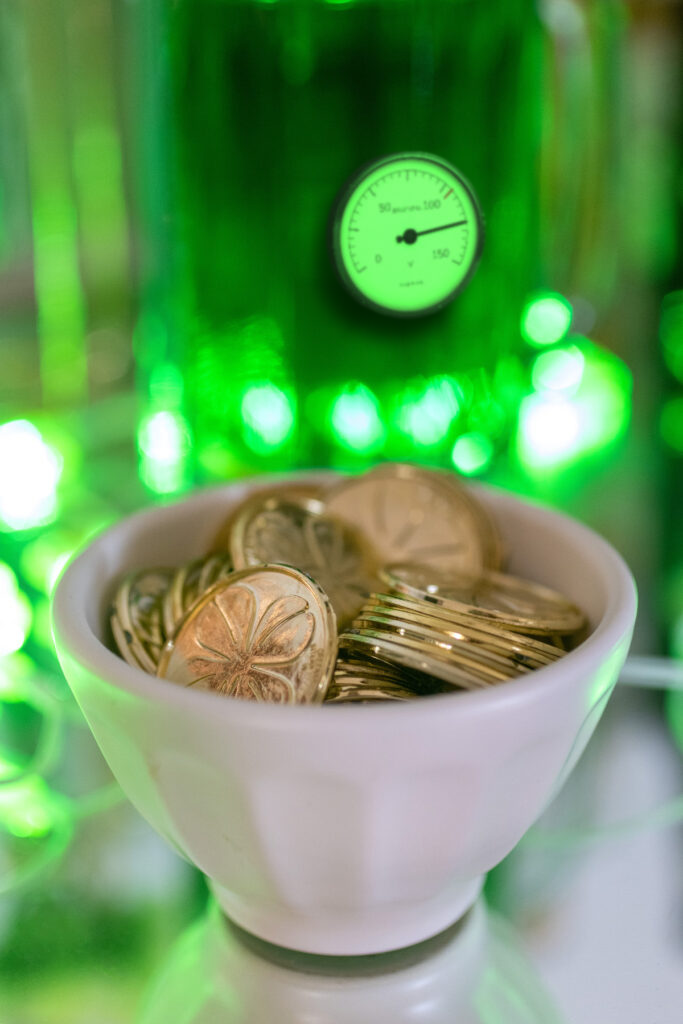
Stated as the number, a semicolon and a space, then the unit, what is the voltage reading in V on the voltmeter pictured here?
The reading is 125; V
